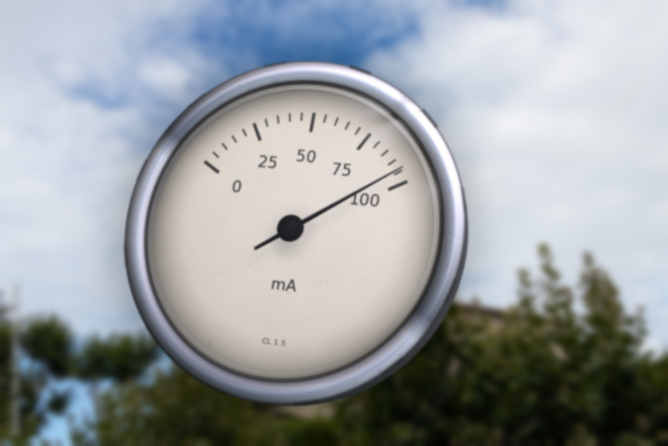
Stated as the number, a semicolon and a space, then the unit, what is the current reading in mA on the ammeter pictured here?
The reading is 95; mA
